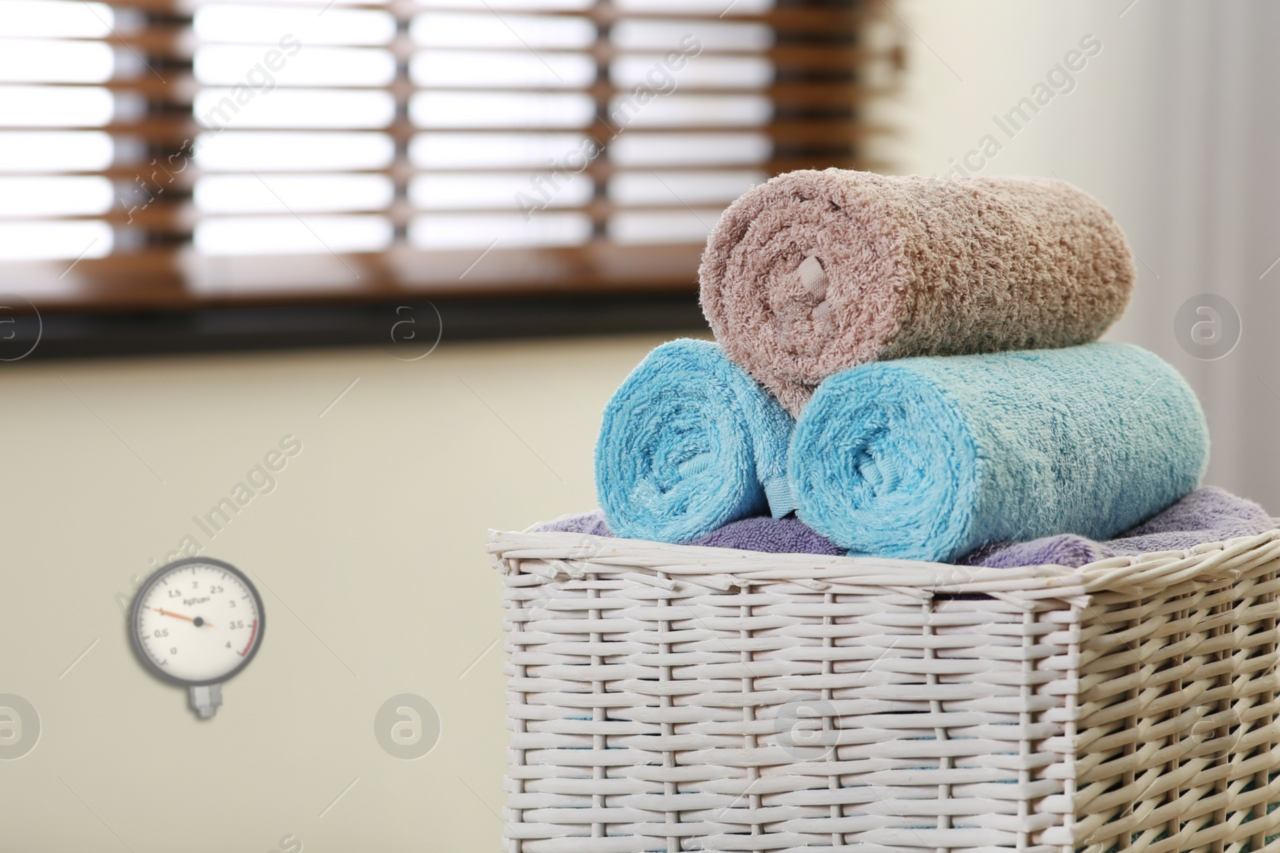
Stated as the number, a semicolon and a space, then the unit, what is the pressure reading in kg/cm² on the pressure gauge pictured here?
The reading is 1; kg/cm²
